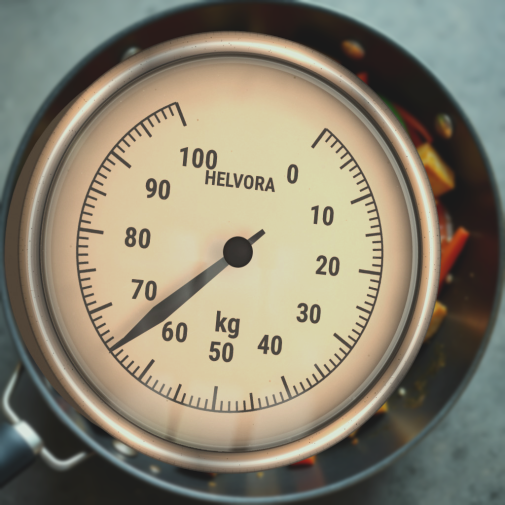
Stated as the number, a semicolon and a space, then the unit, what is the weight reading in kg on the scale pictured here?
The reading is 65; kg
